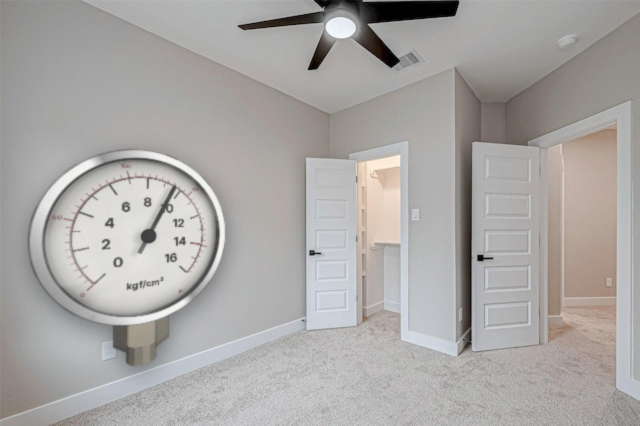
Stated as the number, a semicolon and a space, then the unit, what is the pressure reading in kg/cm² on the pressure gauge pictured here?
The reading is 9.5; kg/cm²
